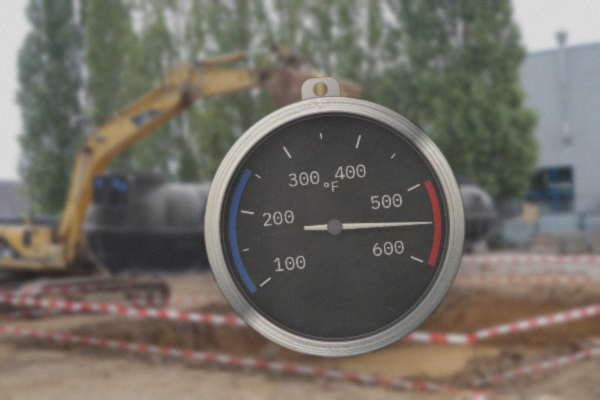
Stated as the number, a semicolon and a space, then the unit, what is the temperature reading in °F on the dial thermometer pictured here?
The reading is 550; °F
